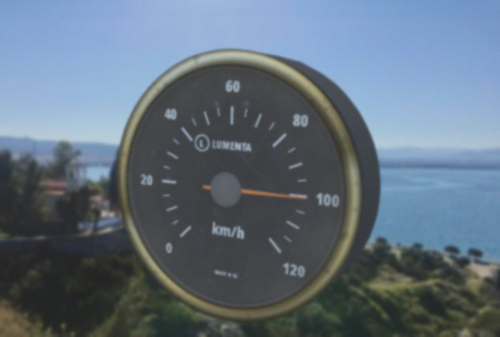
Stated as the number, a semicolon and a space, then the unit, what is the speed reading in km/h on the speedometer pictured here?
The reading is 100; km/h
